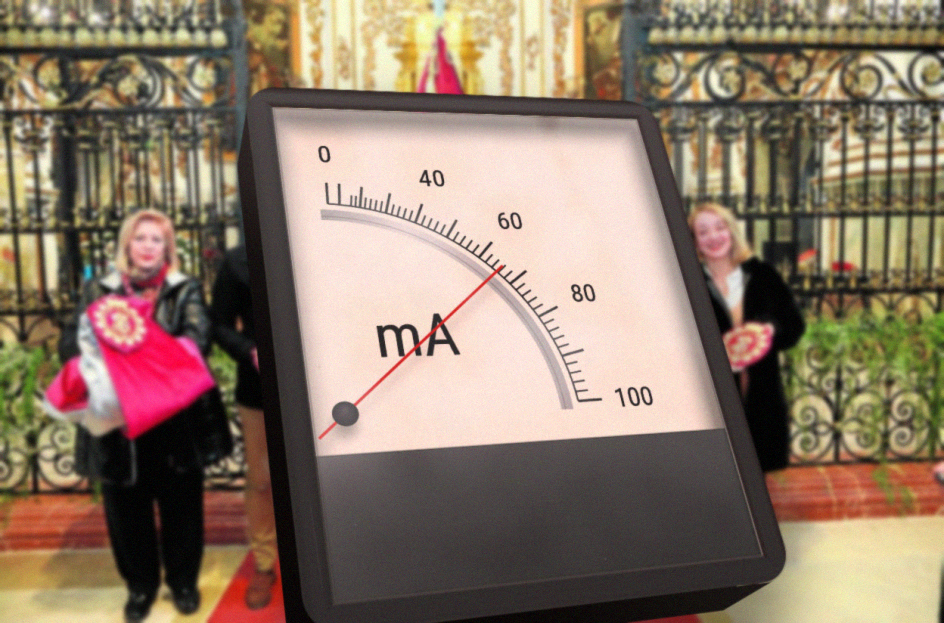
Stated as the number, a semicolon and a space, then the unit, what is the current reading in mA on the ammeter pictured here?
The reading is 66; mA
